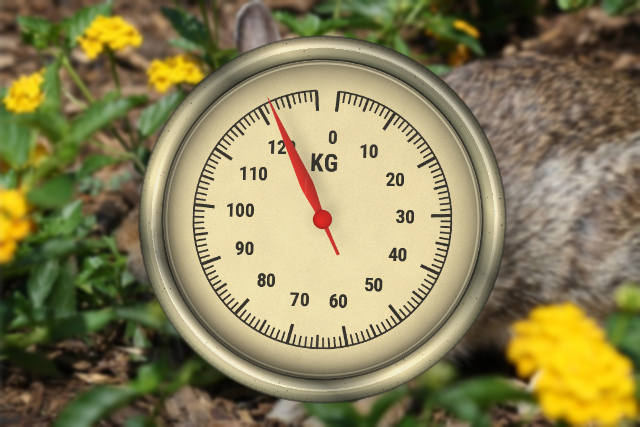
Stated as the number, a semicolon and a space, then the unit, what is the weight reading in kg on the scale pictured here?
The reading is 122; kg
